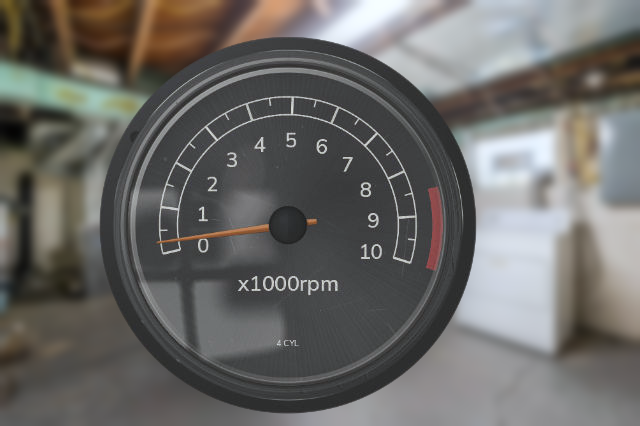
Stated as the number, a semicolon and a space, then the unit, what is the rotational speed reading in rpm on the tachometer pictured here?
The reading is 250; rpm
